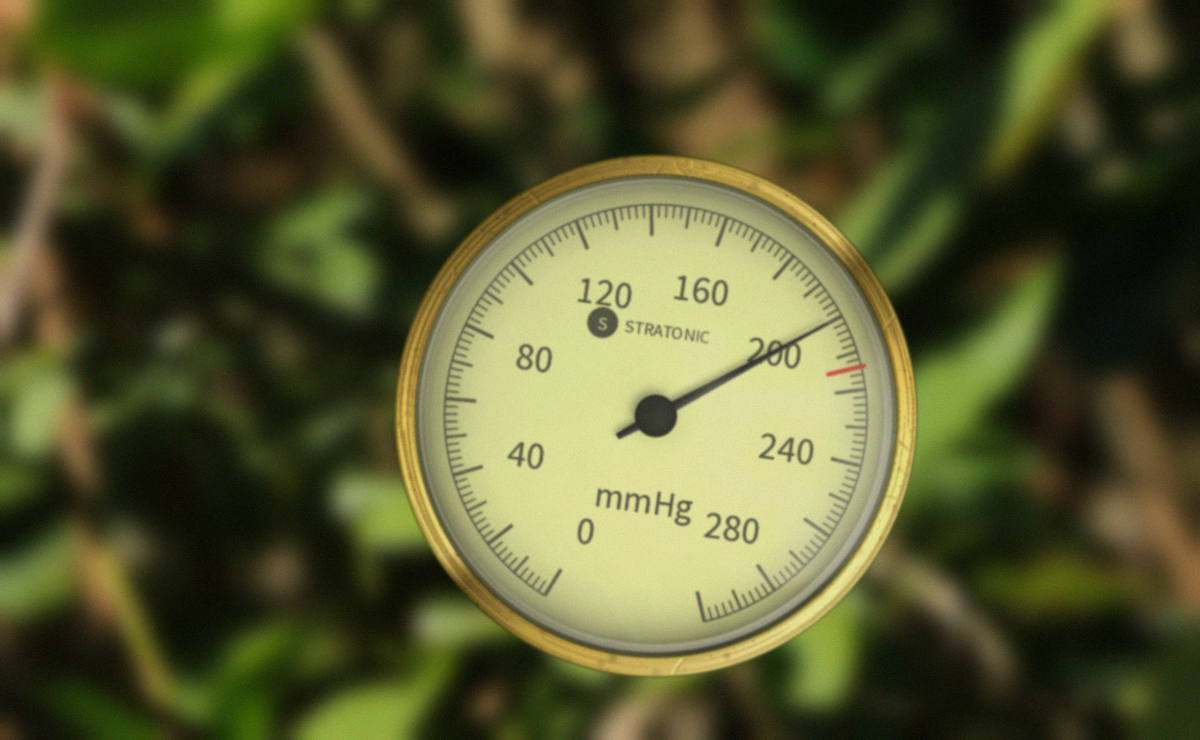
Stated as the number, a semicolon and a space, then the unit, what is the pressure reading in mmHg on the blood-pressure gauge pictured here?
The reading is 200; mmHg
